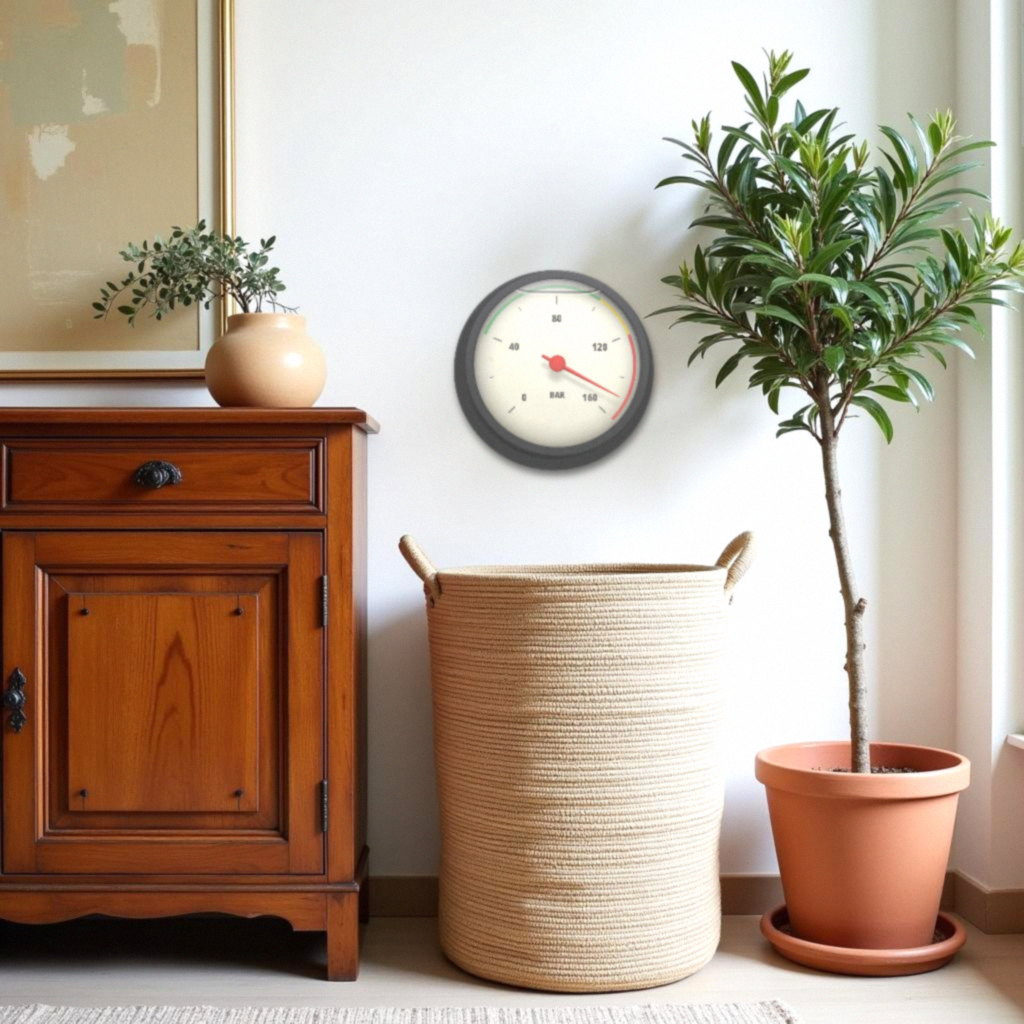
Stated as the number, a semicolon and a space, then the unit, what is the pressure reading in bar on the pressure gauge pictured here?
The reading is 150; bar
